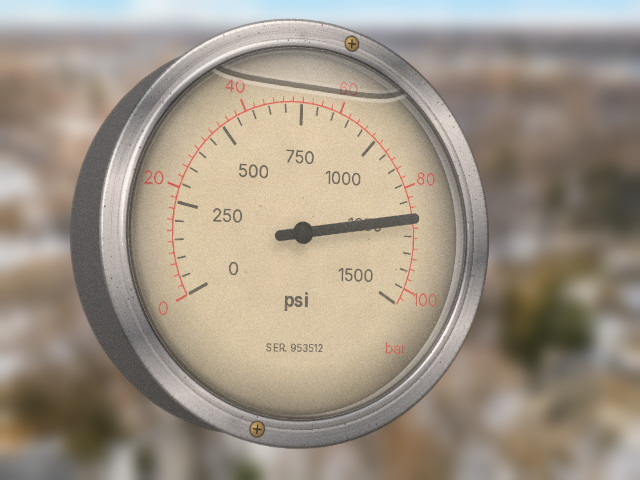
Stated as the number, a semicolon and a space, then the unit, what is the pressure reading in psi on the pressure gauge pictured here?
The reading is 1250; psi
